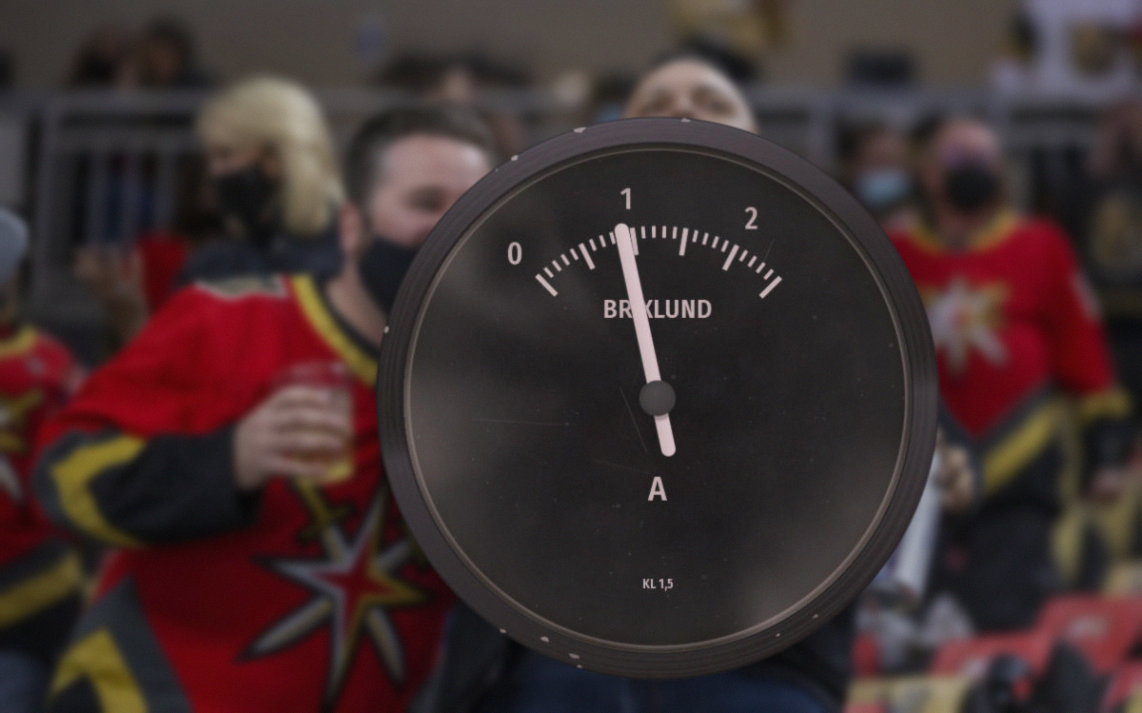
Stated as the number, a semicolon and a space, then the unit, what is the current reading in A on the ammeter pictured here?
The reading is 0.9; A
